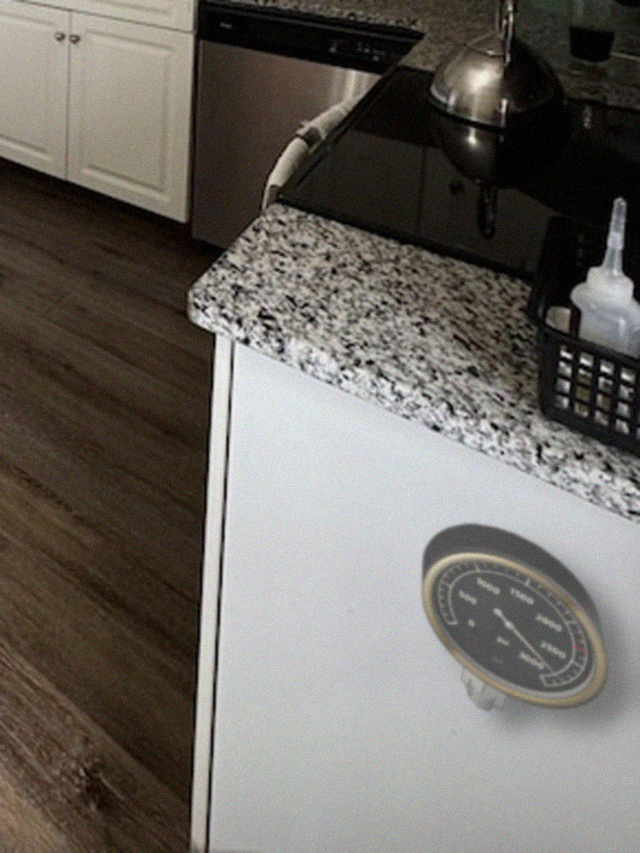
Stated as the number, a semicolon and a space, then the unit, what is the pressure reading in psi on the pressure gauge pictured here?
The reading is 2800; psi
